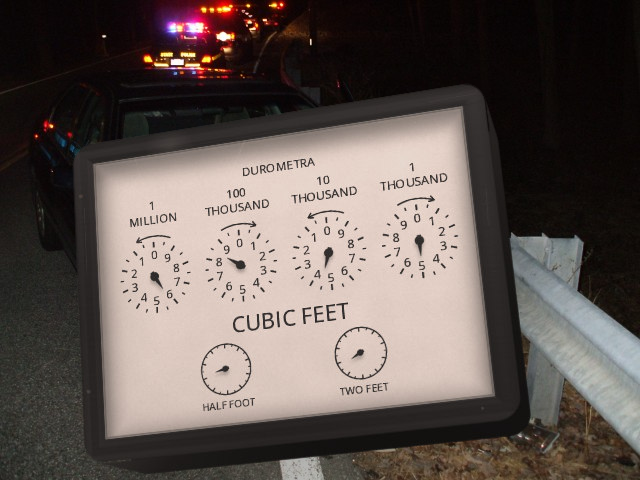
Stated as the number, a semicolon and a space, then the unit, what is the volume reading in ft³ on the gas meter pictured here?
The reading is 584500; ft³
